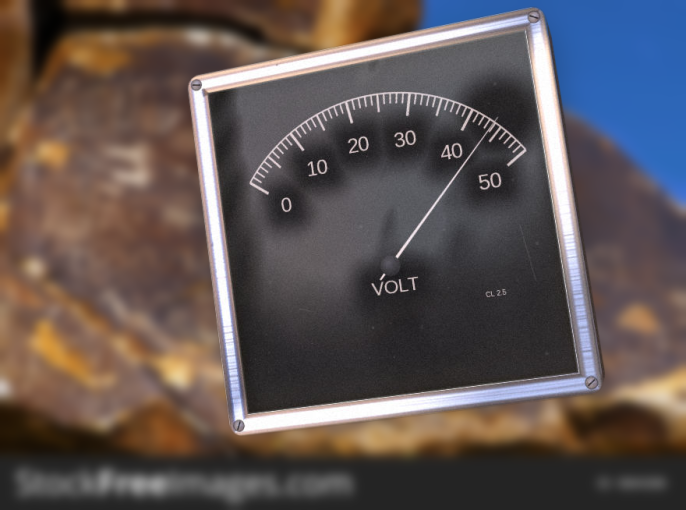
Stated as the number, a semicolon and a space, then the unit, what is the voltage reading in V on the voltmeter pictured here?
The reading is 44; V
